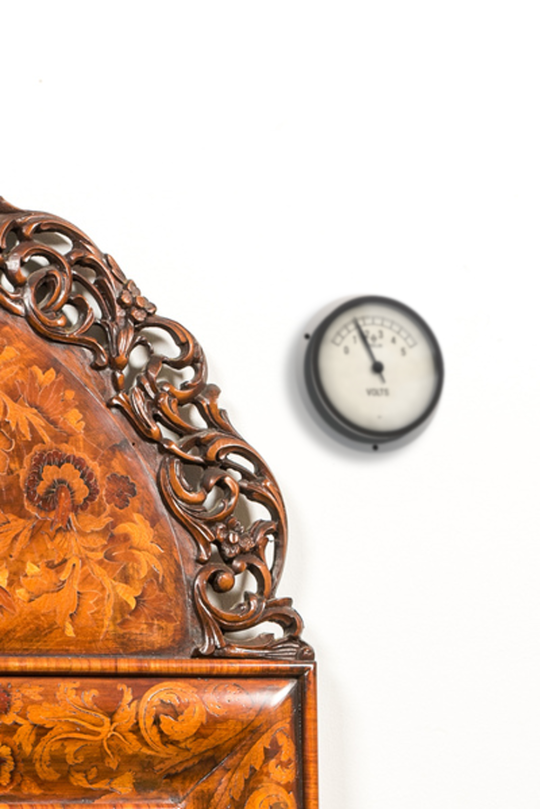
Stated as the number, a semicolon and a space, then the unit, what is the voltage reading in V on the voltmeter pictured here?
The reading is 1.5; V
